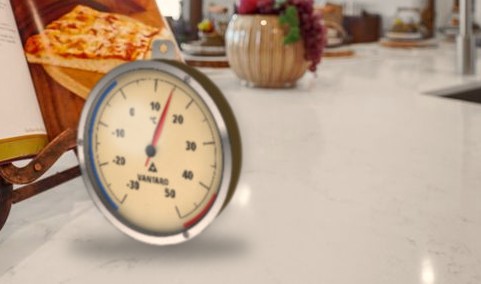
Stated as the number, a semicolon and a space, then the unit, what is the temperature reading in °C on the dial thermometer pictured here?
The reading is 15; °C
